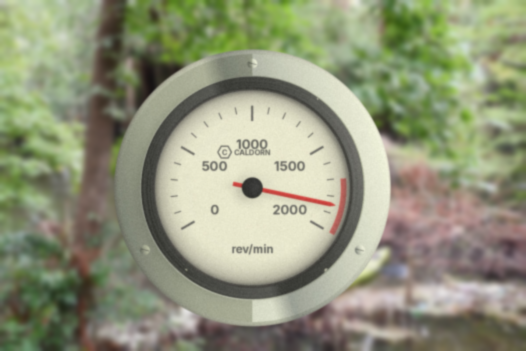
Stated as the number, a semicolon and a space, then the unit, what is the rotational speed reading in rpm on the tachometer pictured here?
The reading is 1850; rpm
